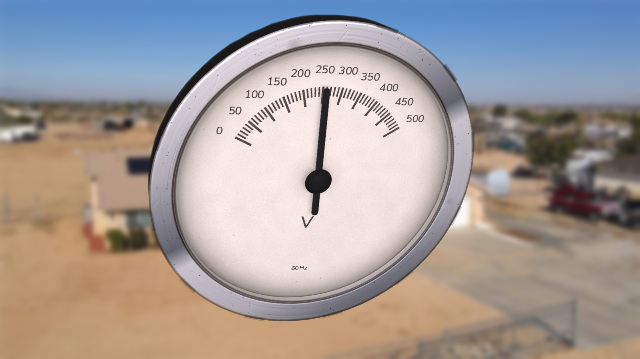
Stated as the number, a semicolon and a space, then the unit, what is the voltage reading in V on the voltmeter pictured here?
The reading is 250; V
